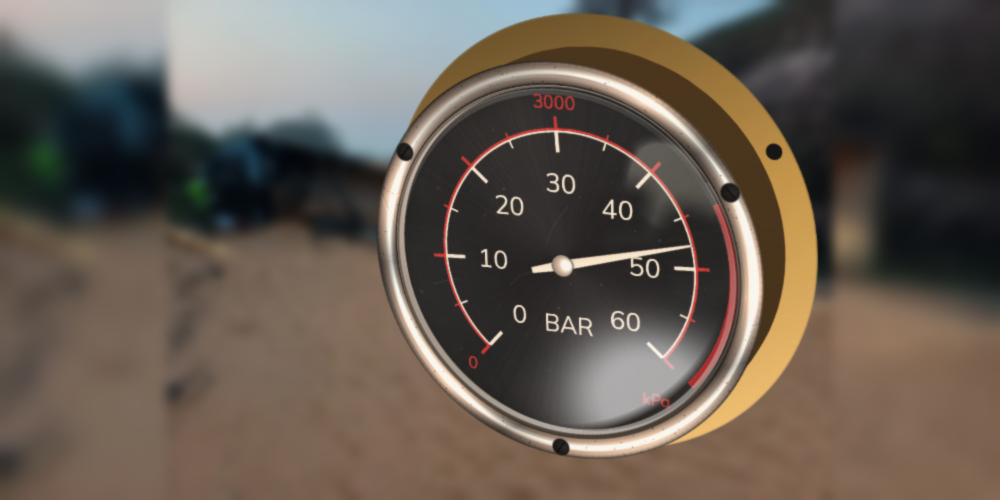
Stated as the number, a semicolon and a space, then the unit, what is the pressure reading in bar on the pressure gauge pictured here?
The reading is 47.5; bar
